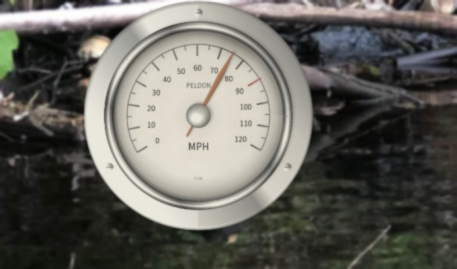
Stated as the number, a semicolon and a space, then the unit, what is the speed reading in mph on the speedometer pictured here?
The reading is 75; mph
